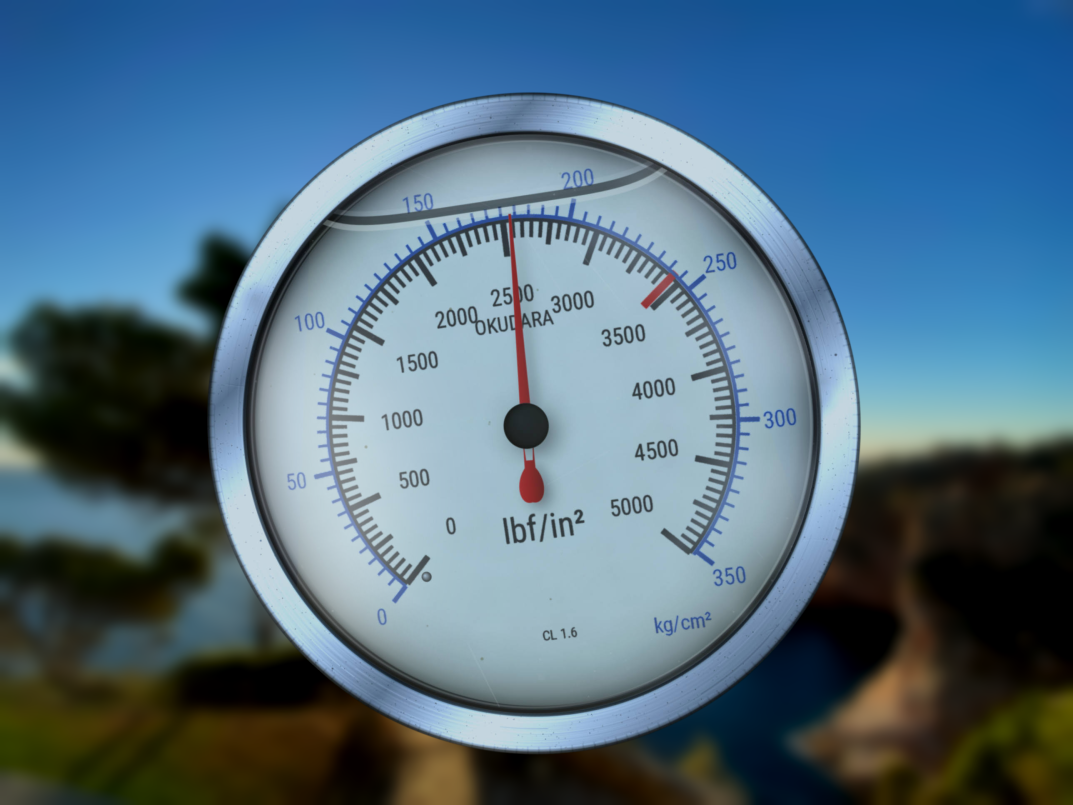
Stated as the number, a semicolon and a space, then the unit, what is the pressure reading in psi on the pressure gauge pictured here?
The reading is 2550; psi
